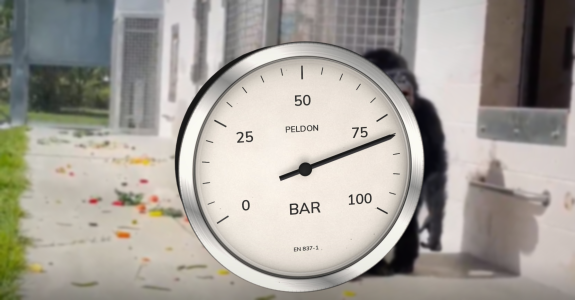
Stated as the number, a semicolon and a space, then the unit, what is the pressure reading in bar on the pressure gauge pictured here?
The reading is 80; bar
